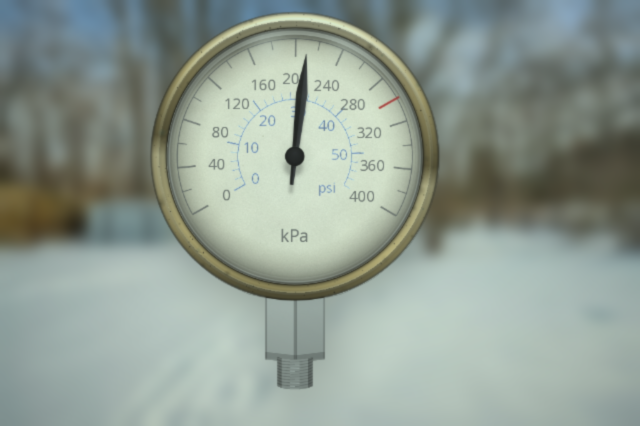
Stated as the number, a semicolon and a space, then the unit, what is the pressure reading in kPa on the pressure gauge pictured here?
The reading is 210; kPa
